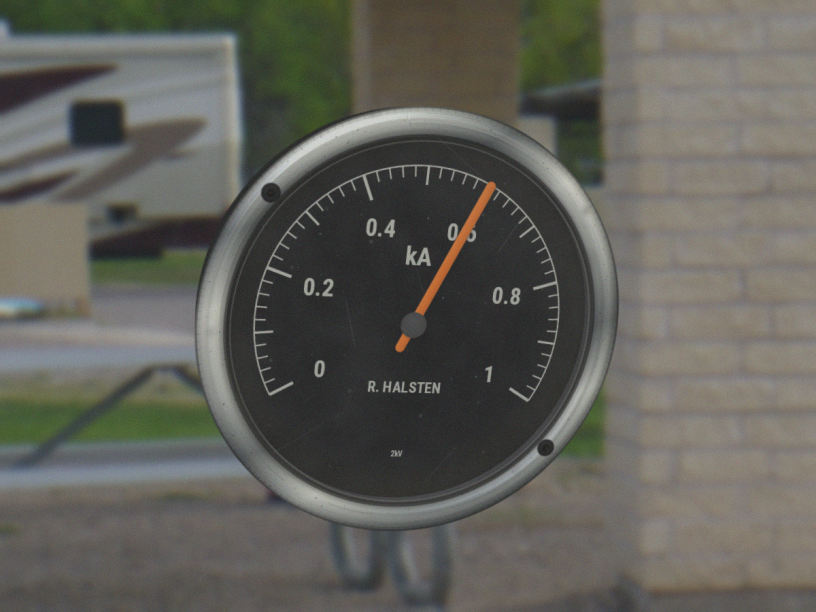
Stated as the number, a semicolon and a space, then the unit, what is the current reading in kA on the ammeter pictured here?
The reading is 0.6; kA
